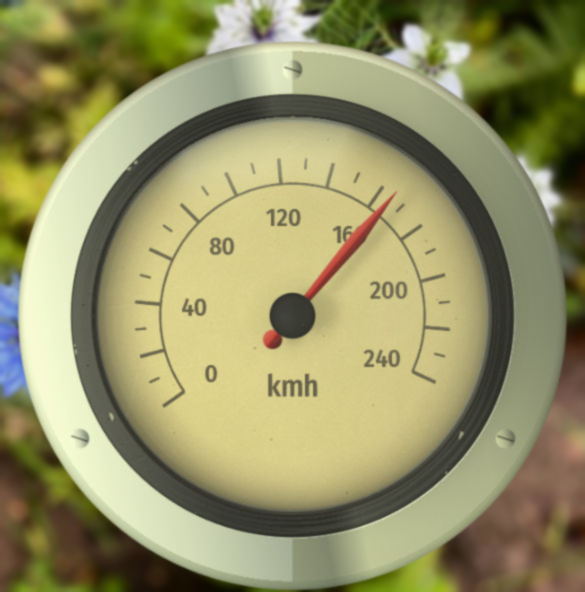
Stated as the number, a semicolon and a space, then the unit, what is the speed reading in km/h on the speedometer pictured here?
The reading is 165; km/h
